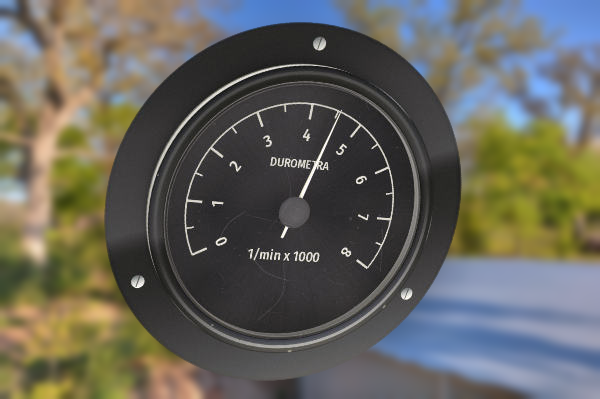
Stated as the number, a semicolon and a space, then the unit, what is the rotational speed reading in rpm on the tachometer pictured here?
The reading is 4500; rpm
